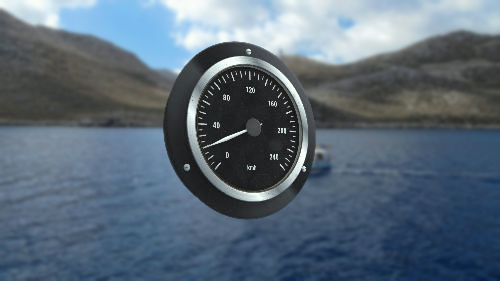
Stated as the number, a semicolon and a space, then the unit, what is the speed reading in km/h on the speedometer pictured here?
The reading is 20; km/h
